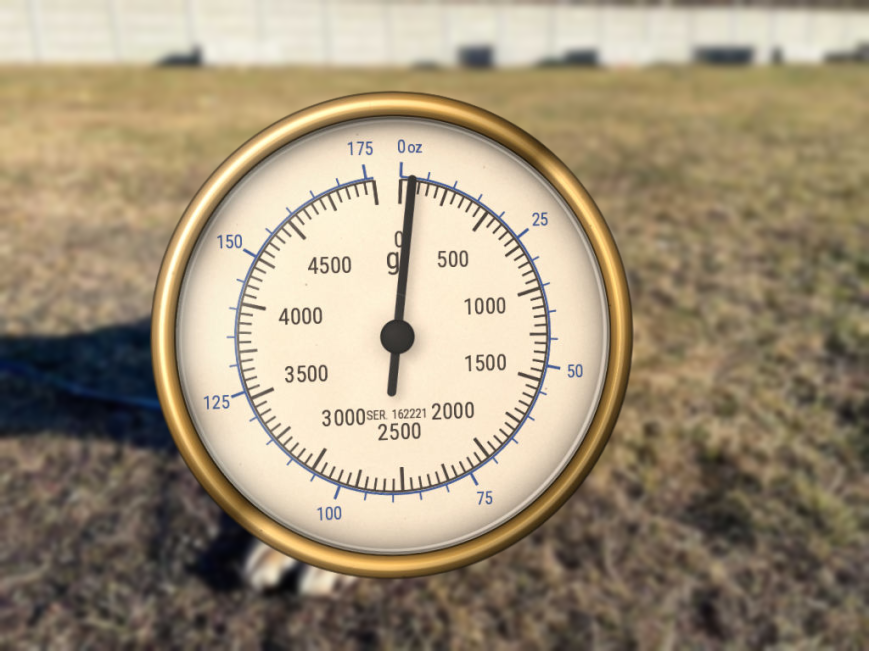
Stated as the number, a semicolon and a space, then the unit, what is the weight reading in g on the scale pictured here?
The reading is 50; g
